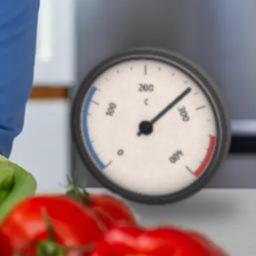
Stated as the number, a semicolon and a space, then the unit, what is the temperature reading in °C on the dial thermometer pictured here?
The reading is 270; °C
